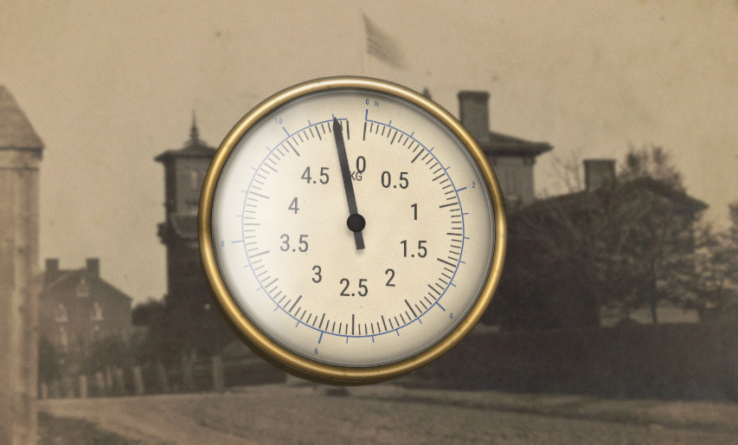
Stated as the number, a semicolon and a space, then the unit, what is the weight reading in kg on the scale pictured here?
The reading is 4.9; kg
